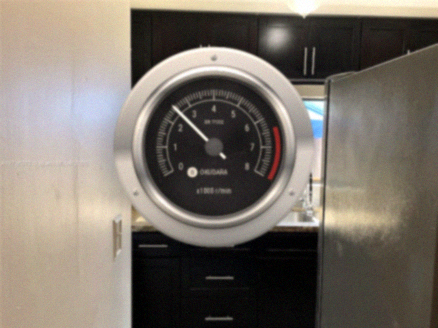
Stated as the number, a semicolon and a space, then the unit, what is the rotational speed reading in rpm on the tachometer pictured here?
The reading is 2500; rpm
